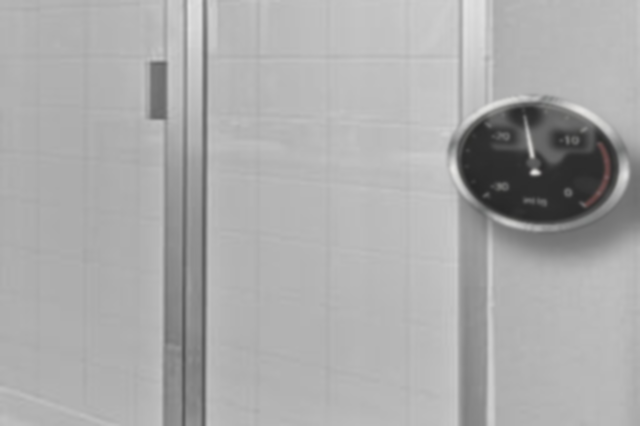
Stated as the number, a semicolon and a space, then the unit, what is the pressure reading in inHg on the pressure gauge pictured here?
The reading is -16; inHg
